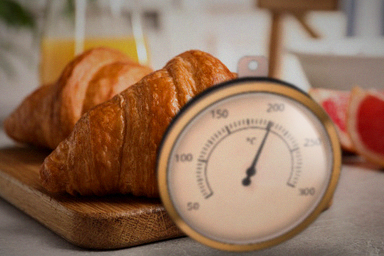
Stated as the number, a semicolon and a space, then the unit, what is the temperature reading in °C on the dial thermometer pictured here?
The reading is 200; °C
